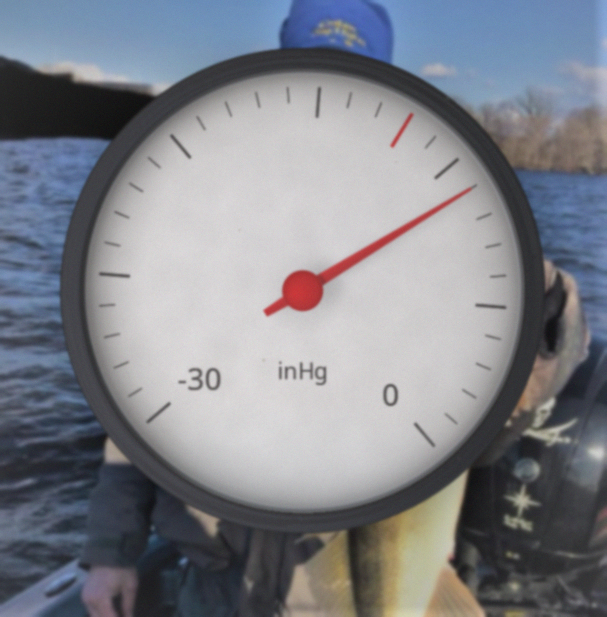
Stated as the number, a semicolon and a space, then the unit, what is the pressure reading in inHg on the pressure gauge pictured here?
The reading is -9; inHg
